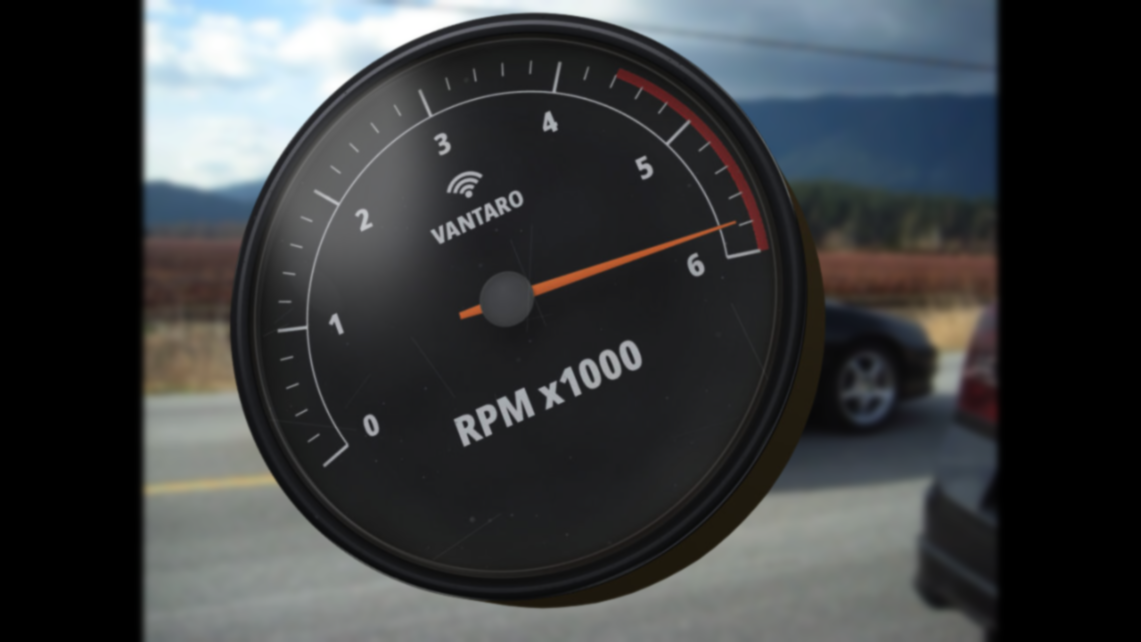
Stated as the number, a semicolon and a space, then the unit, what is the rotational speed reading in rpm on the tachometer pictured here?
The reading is 5800; rpm
